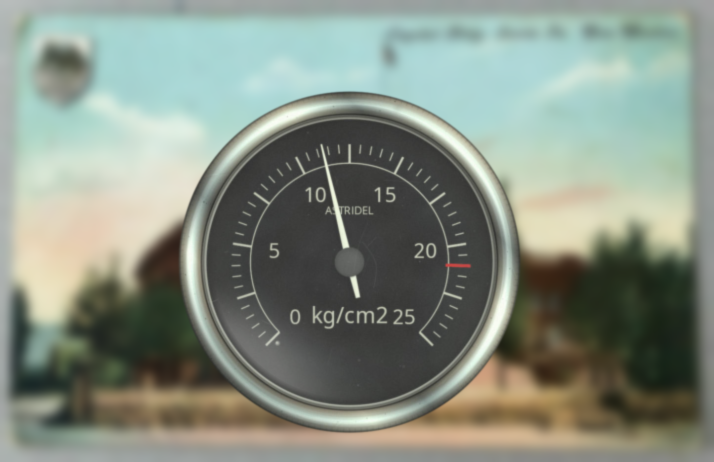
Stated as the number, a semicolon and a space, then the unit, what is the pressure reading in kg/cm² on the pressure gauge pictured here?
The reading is 11.25; kg/cm²
